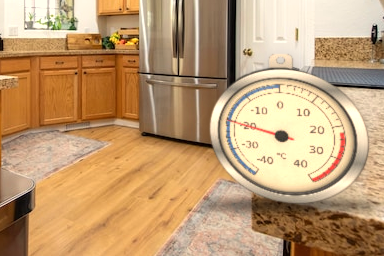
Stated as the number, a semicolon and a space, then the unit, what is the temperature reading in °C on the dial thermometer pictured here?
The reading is -20; °C
